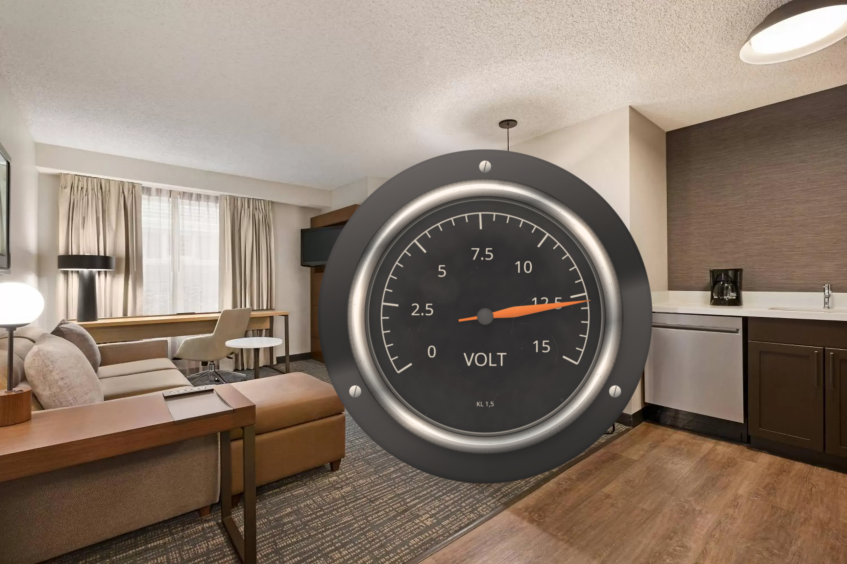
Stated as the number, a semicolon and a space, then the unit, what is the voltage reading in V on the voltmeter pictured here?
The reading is 12.75; V
